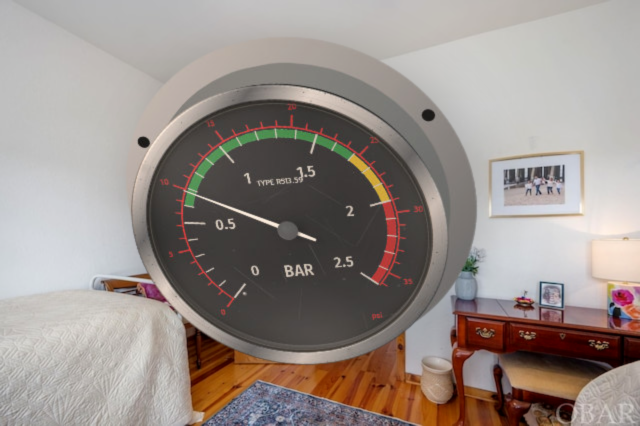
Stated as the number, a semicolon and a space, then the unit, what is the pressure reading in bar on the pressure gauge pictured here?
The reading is 0.7; bar
